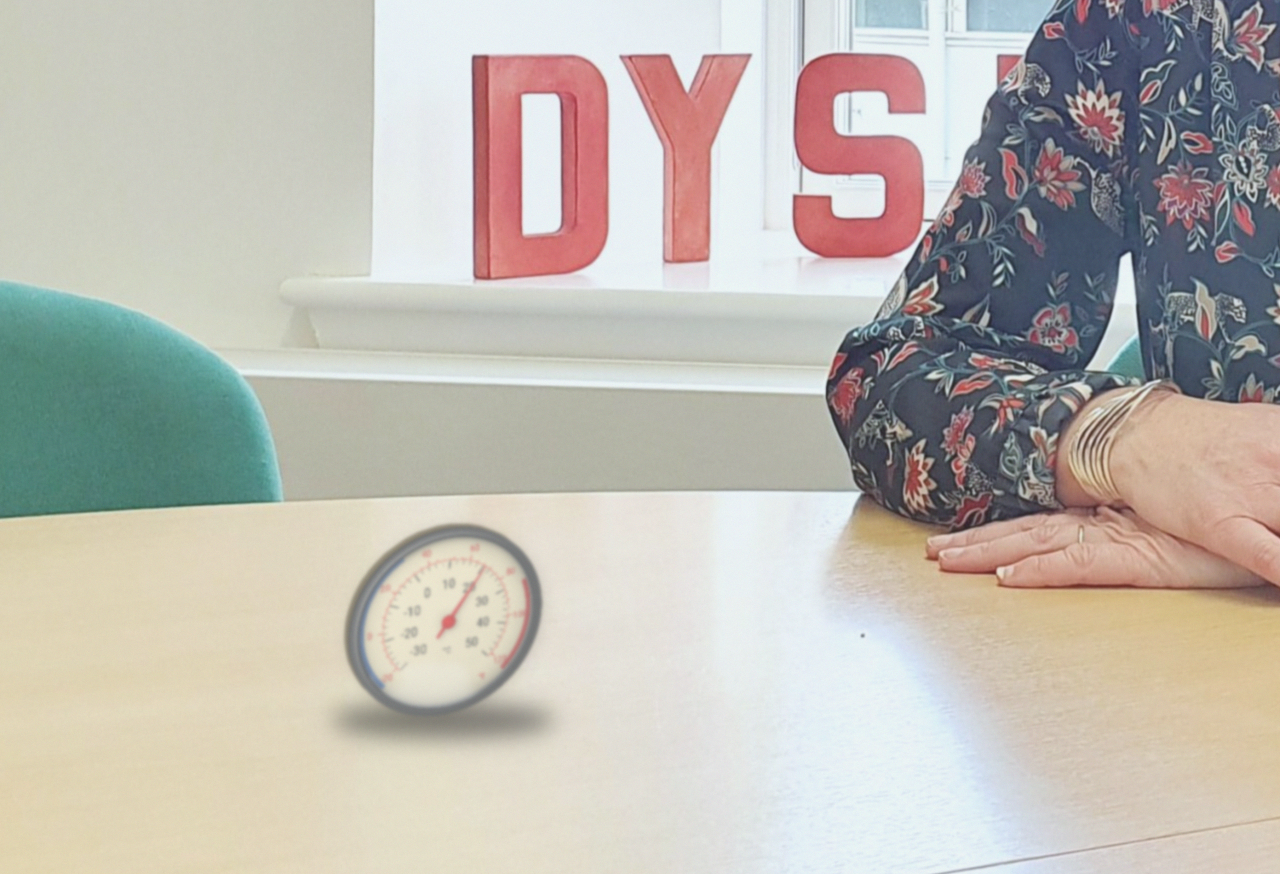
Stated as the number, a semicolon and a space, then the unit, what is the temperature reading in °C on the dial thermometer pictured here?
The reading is 20; °C
